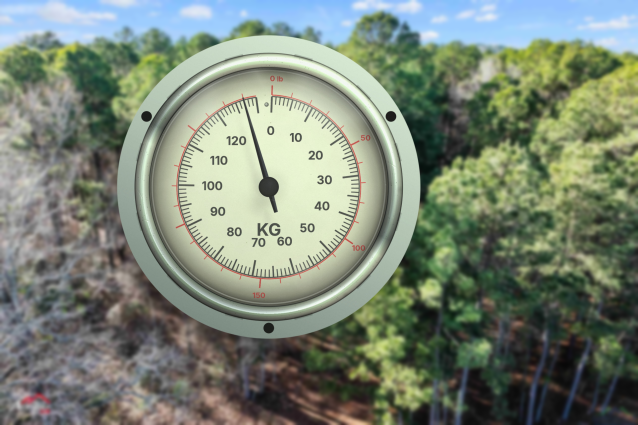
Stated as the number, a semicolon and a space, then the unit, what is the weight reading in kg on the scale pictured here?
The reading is 127; kg
